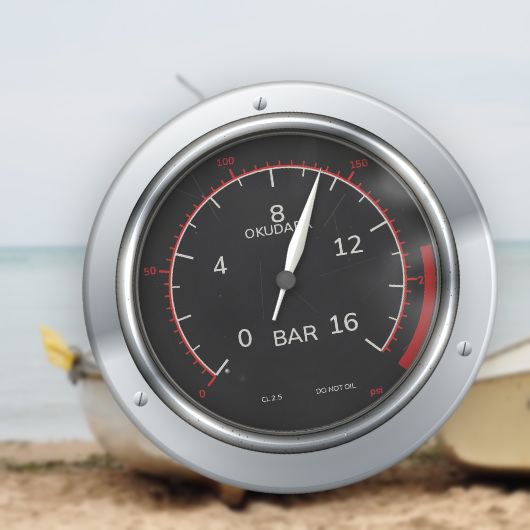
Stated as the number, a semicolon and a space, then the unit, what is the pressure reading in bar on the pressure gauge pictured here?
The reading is 9.5; bar
